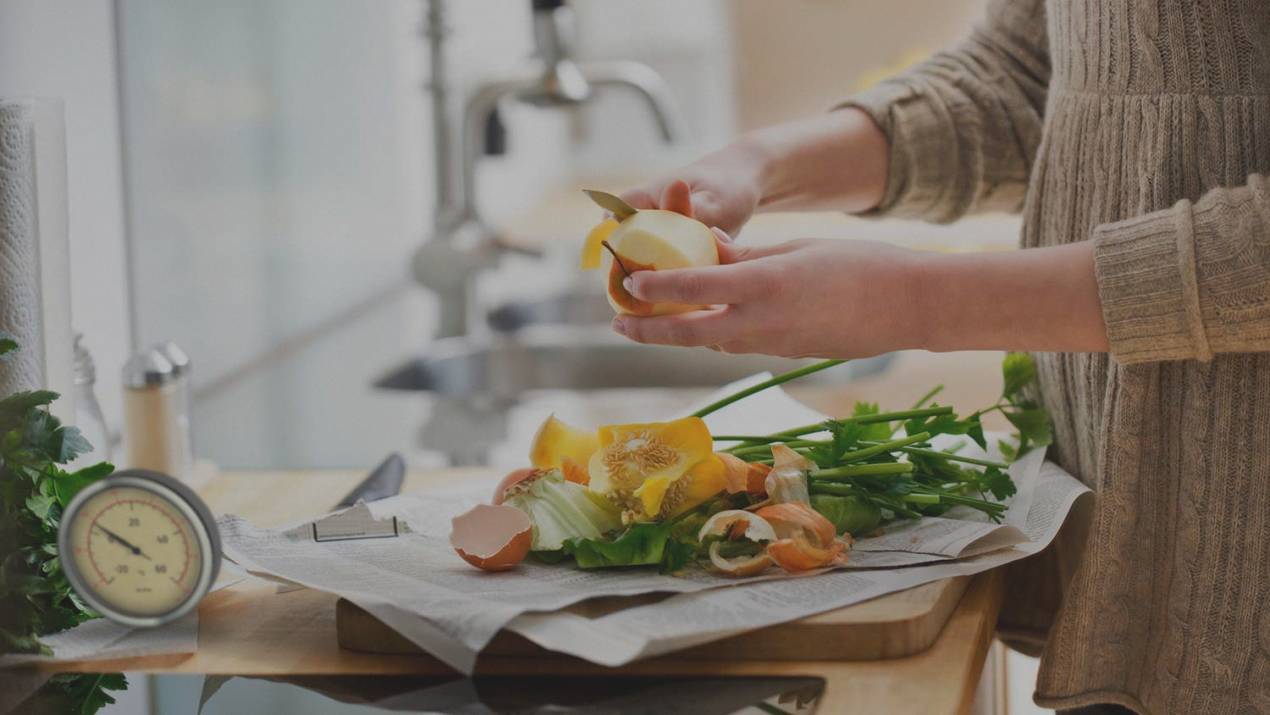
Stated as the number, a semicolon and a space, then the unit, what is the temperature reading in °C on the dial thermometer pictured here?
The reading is 4; °C
